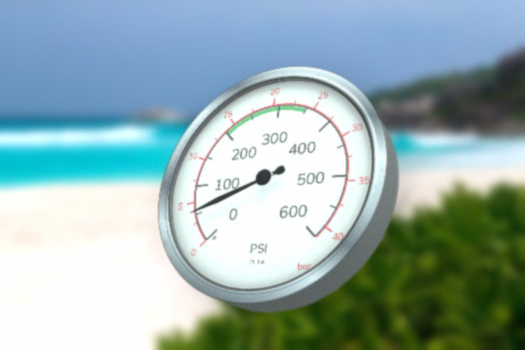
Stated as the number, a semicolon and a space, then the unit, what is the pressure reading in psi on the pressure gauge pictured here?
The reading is 50; psi
